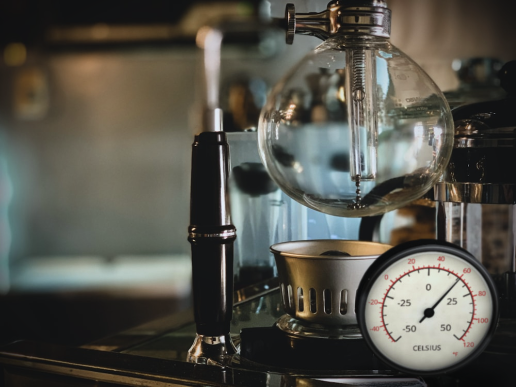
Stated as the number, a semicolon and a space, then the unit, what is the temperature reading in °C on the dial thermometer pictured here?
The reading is 15; °C
